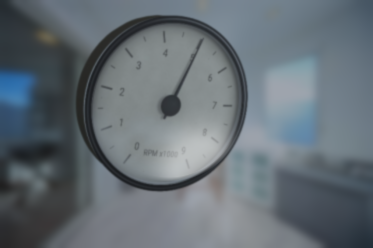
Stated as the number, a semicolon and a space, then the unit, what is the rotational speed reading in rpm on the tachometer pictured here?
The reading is 5000; rpm
